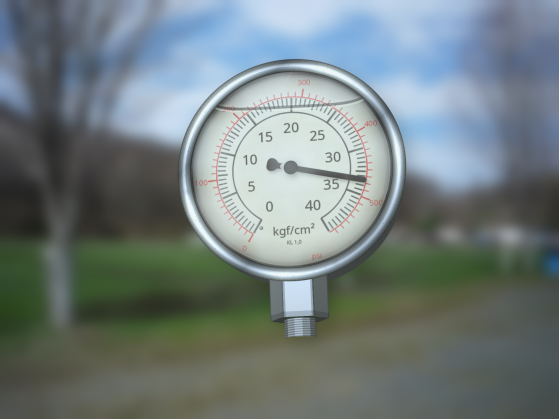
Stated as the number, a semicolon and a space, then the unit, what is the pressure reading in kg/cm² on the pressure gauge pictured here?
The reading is 33.5; kg/cm²
